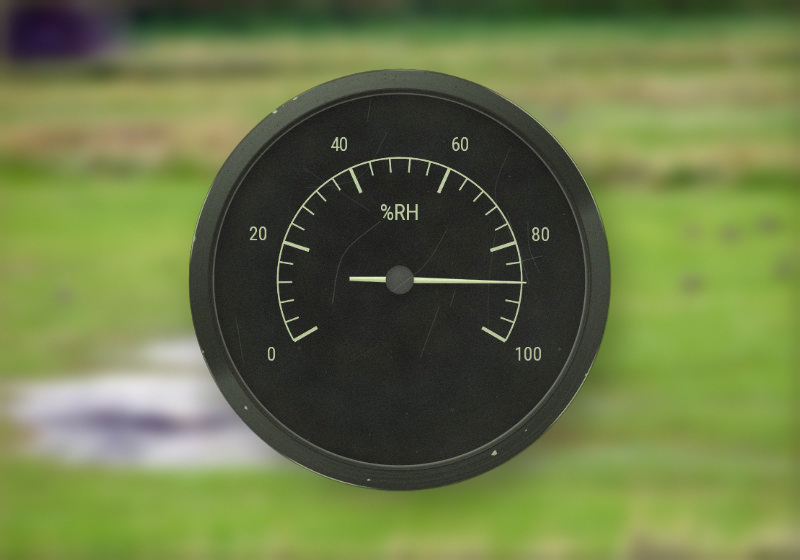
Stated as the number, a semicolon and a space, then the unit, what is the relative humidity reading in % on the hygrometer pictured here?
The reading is 88; %
